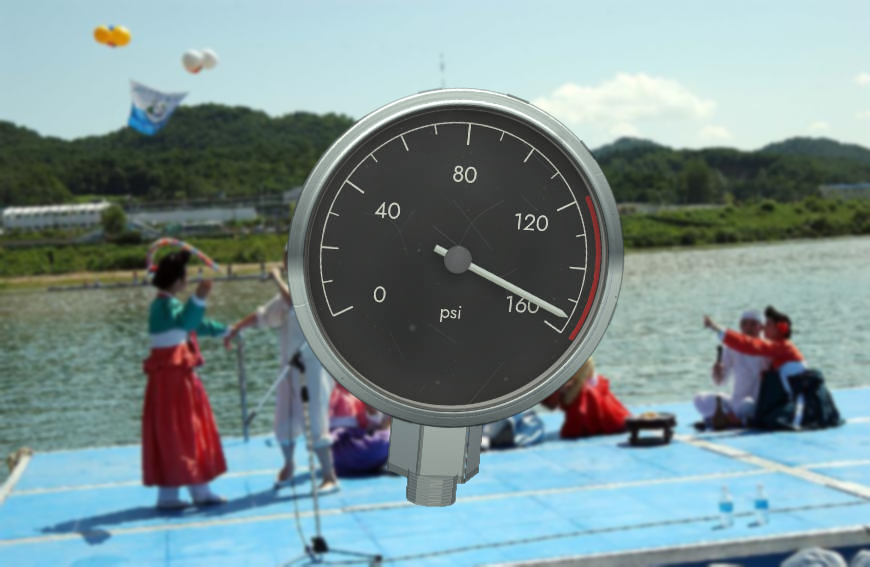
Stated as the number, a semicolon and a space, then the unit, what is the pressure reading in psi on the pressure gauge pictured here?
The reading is 155; psi
